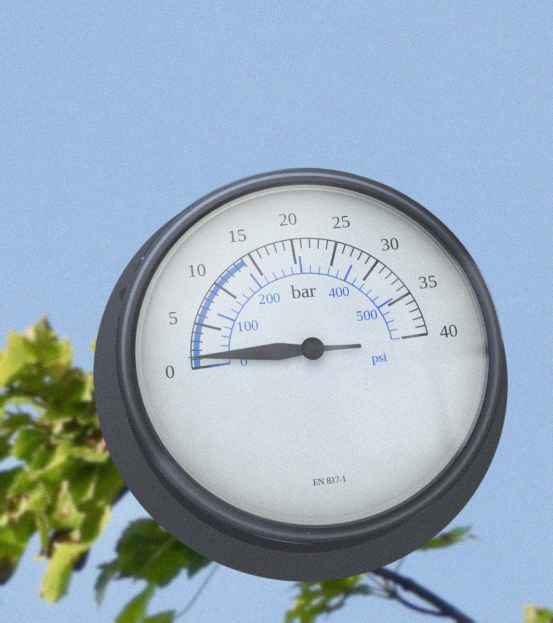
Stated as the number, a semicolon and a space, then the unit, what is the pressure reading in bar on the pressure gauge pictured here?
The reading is 1; bar
